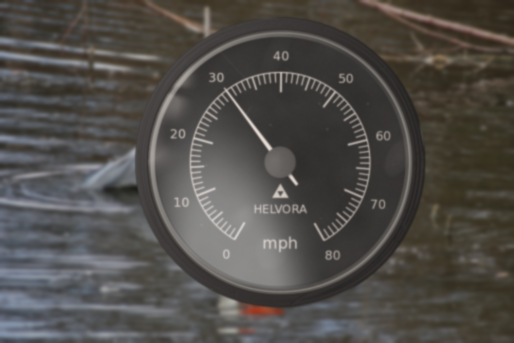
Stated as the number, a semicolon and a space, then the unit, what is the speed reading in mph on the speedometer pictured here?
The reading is 30; mph
